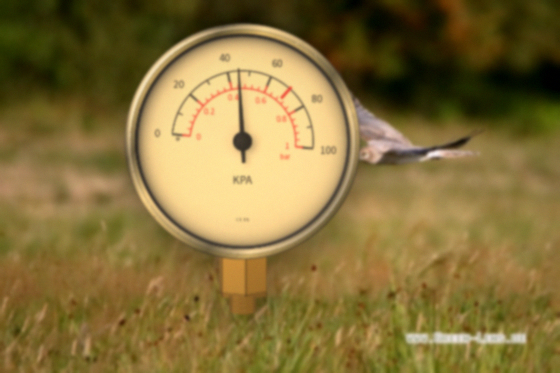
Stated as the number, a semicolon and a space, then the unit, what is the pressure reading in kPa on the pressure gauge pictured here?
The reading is 45; kPa
